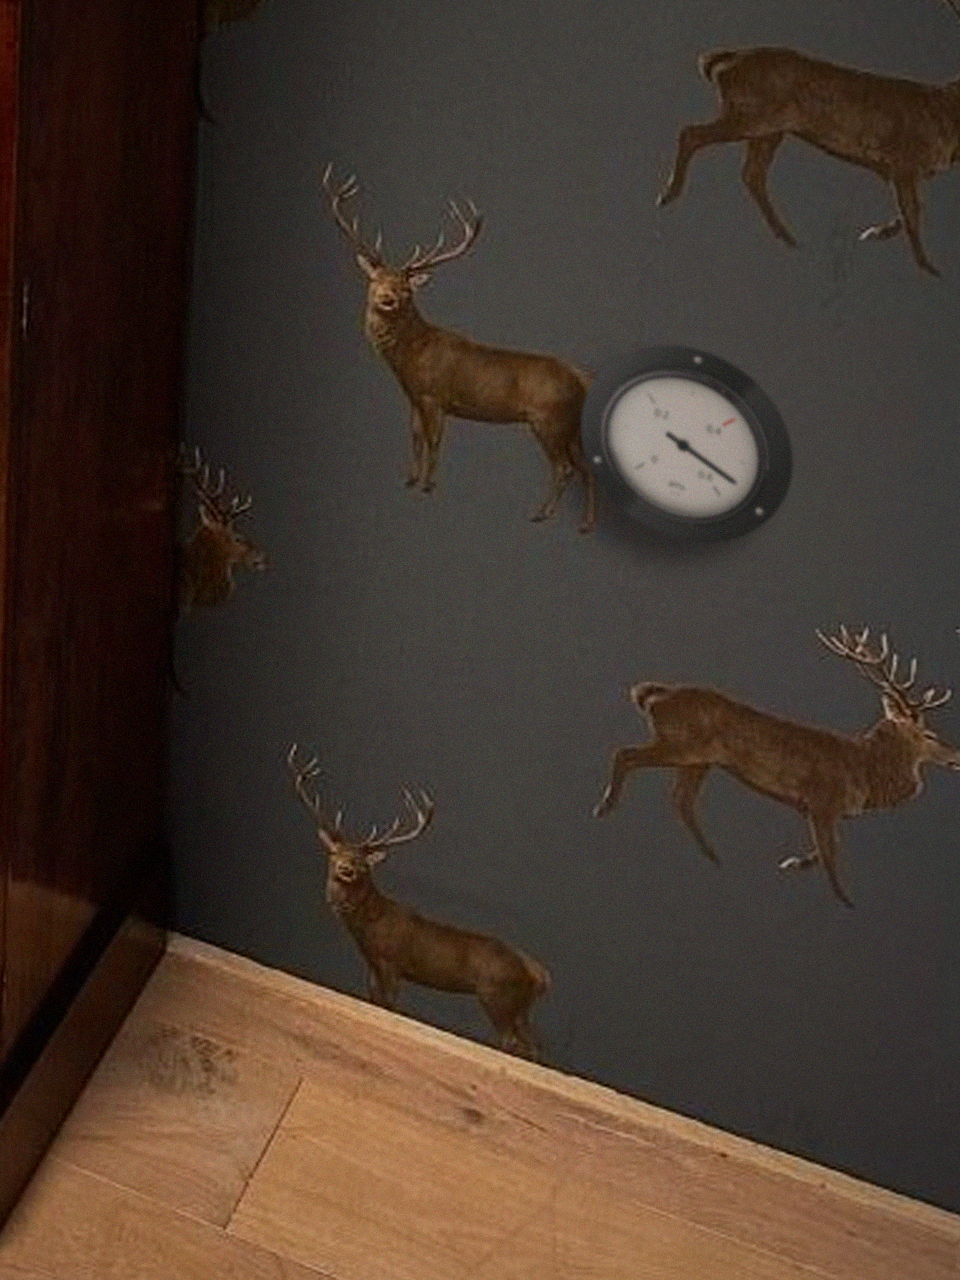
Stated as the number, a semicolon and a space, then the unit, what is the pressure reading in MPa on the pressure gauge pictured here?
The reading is 0.55; MPa
